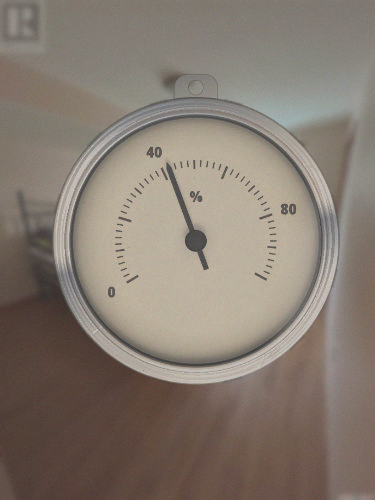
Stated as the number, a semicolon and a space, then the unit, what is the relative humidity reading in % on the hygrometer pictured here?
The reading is 42; %
